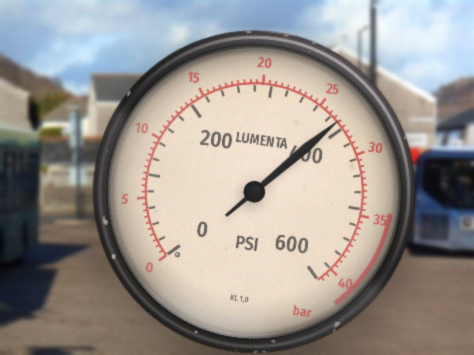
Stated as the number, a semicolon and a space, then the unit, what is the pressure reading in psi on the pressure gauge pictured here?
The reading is 390; psi
